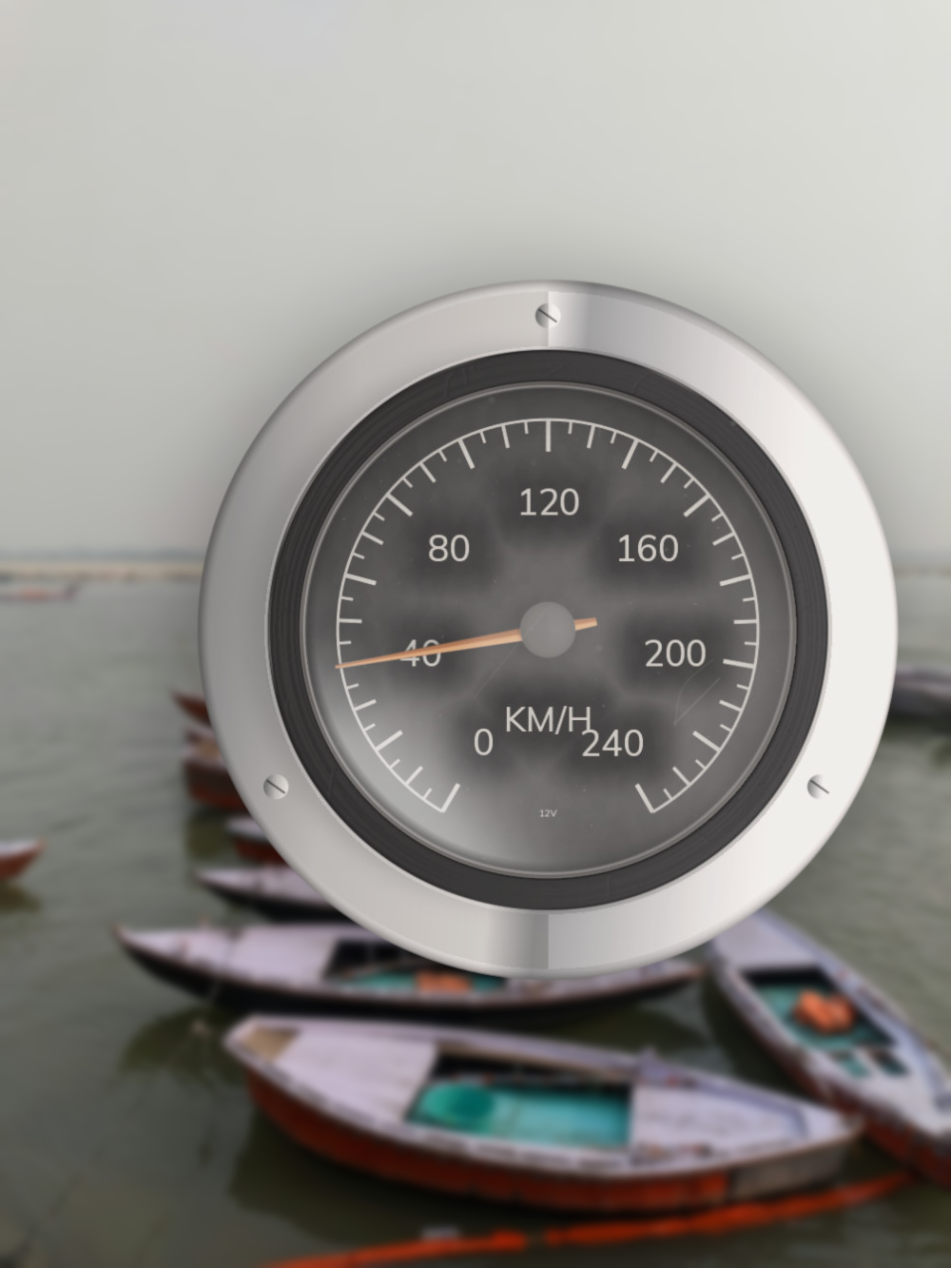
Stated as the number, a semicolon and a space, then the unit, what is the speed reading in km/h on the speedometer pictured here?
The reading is 40; km/h
